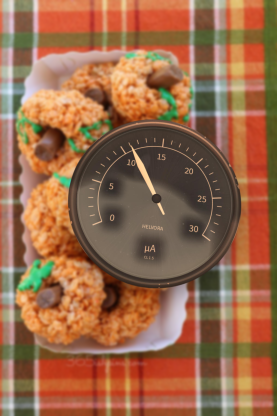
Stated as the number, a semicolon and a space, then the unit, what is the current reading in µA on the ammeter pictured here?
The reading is 11; µA
